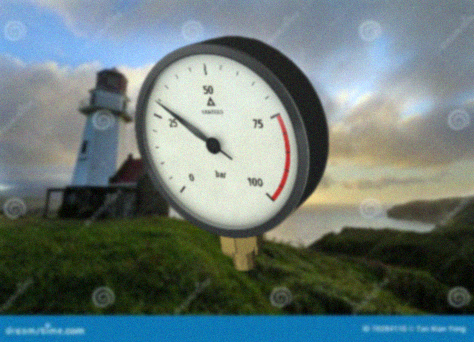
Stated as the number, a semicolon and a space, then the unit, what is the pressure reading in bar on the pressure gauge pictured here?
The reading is 30; bar
